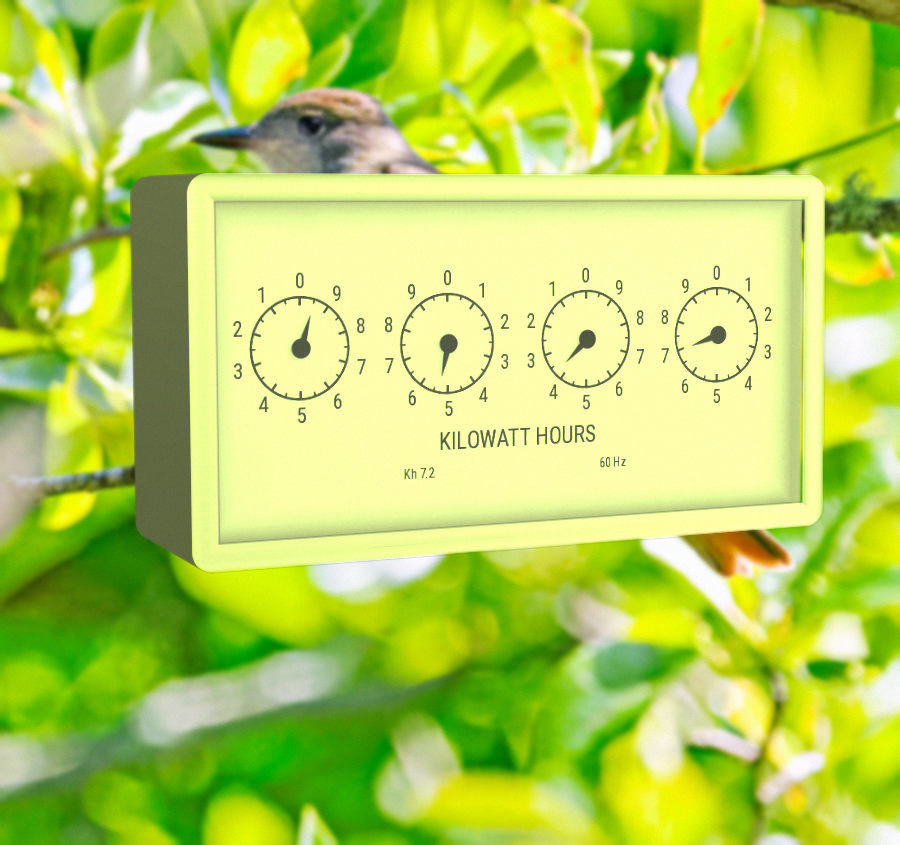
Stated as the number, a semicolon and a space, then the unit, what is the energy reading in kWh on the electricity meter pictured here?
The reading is 9537; kWh
